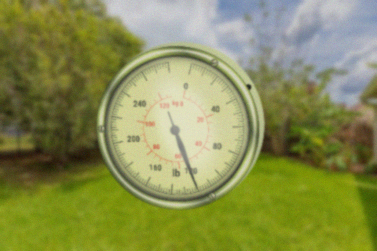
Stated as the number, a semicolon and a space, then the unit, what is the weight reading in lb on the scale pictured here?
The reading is 120; lb
